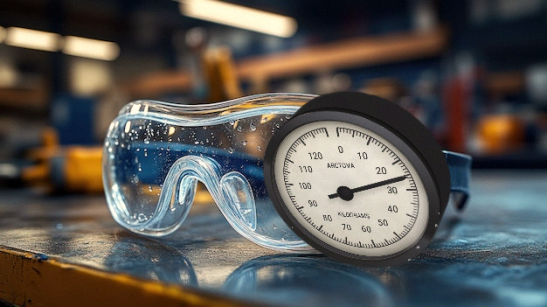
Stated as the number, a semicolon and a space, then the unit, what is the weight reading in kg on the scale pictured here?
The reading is 25; kg
